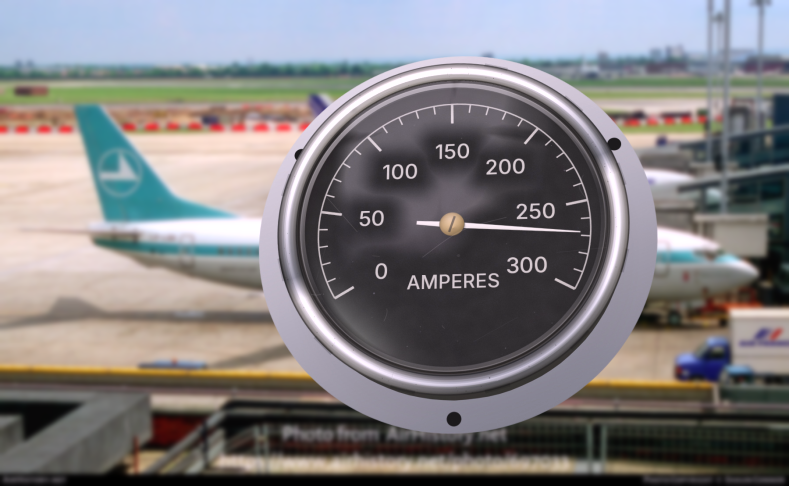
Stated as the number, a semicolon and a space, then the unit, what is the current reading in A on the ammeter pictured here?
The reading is 270; A
